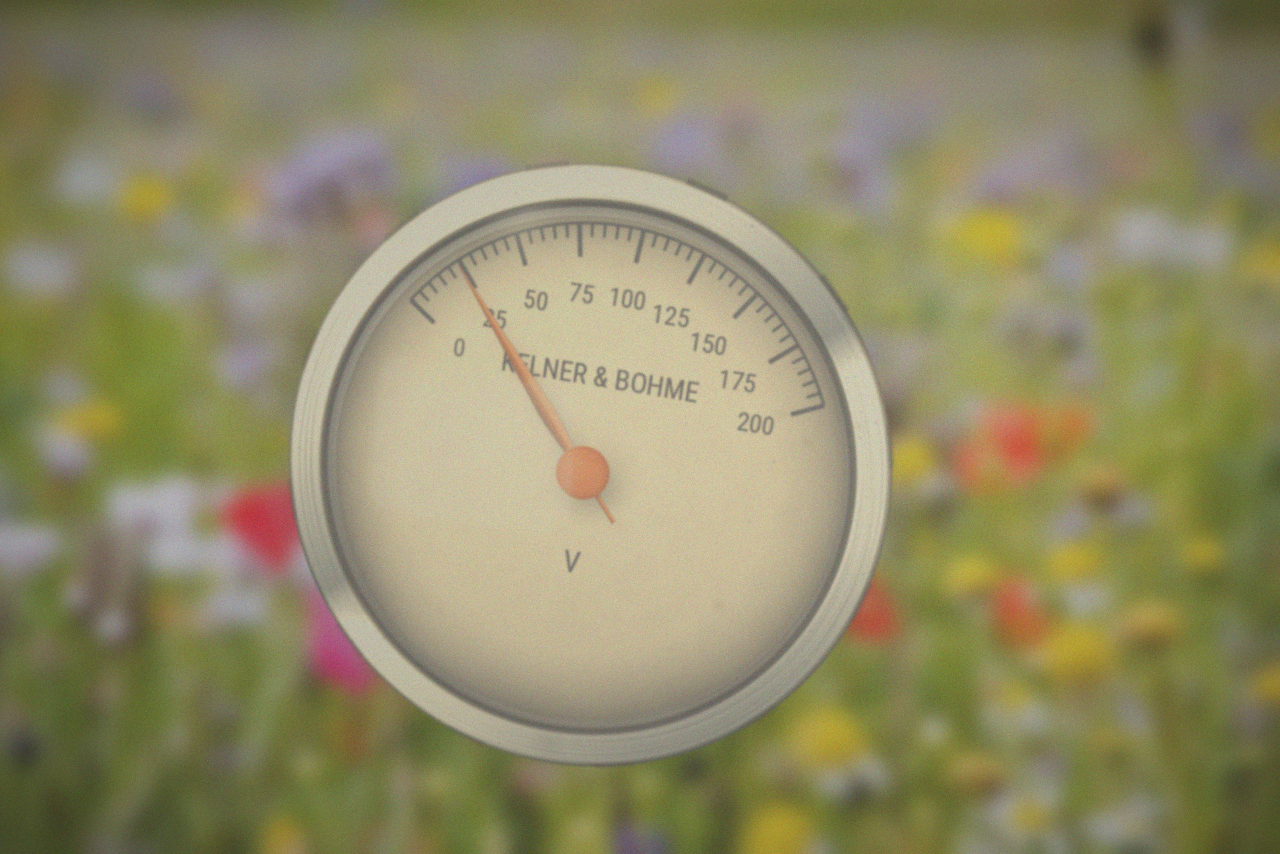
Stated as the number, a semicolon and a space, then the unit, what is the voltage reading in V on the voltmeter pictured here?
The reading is 25; V
